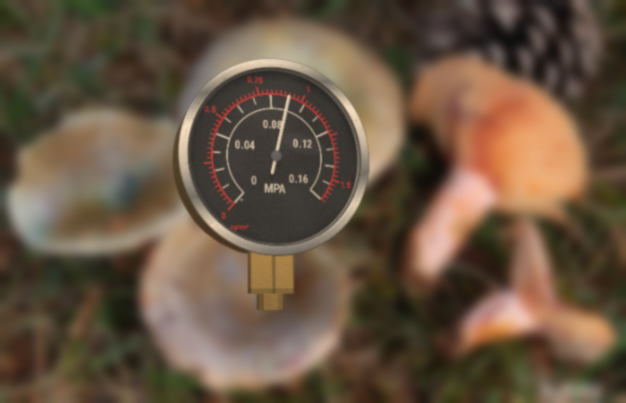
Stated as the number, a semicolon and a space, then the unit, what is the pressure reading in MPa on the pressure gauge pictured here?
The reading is 0.09; MPa
